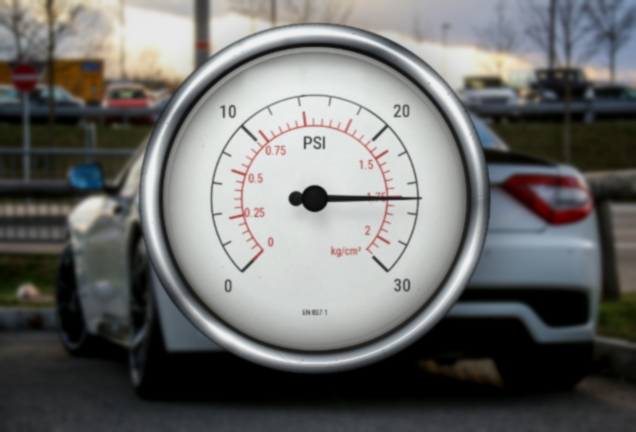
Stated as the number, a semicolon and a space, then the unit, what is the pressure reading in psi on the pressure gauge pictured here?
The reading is 25; psi
